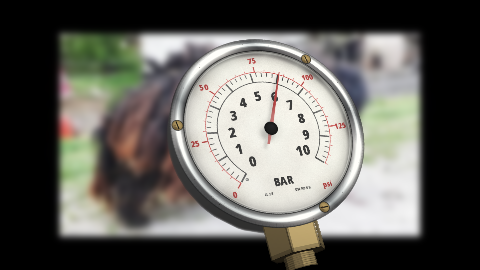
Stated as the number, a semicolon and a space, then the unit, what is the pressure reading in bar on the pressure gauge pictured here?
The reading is 6; bar
